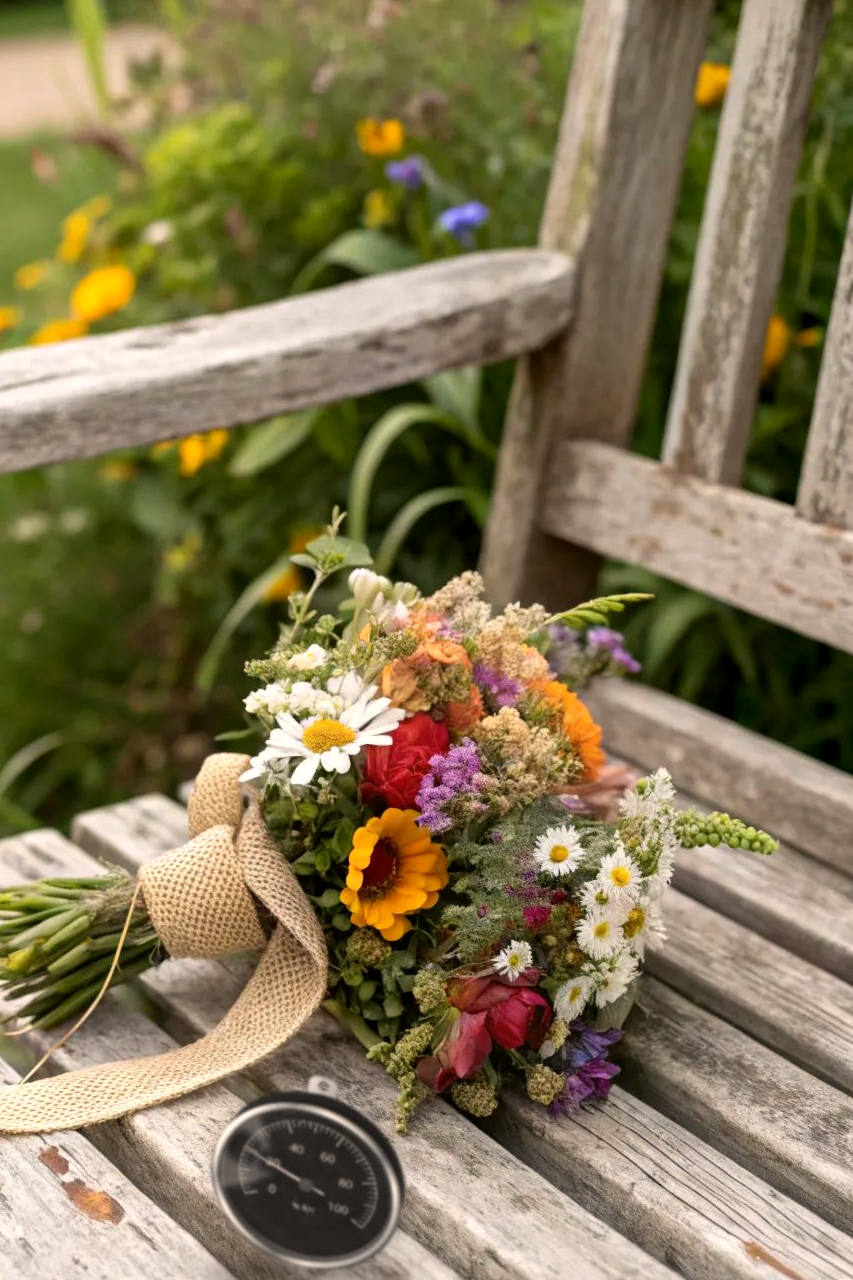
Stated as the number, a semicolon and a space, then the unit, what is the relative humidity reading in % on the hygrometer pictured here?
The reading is 20; %
